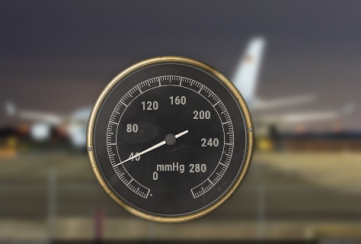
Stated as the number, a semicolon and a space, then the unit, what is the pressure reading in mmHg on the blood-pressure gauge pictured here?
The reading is 40; mmHg
